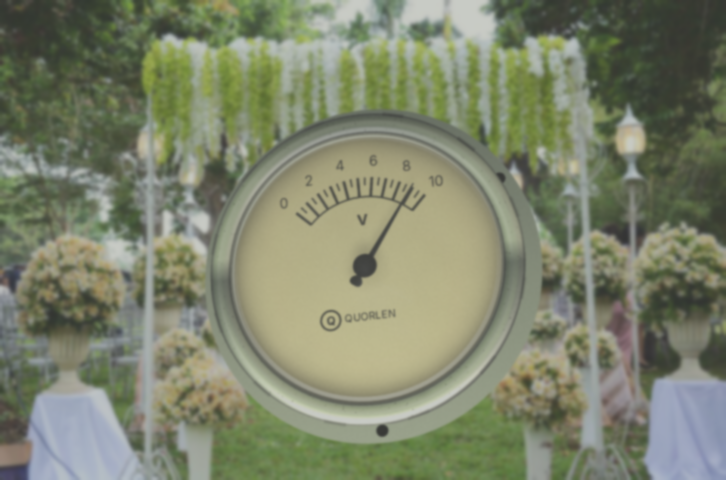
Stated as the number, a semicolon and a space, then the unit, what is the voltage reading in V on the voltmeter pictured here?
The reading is 9; V
